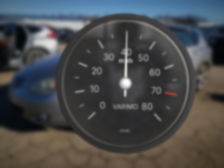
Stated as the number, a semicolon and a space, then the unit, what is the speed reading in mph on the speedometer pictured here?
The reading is 40; mph
